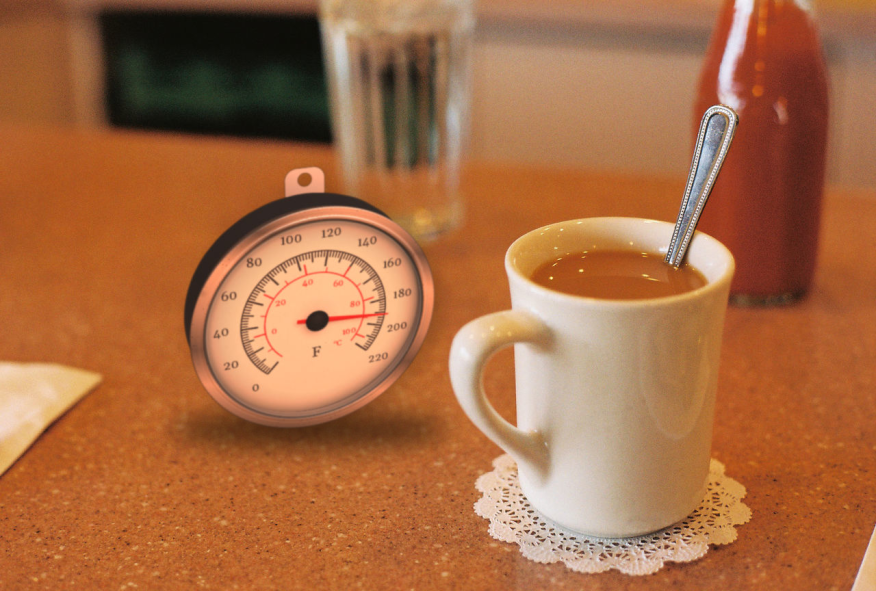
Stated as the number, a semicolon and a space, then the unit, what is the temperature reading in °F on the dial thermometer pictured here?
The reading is 190; °F
